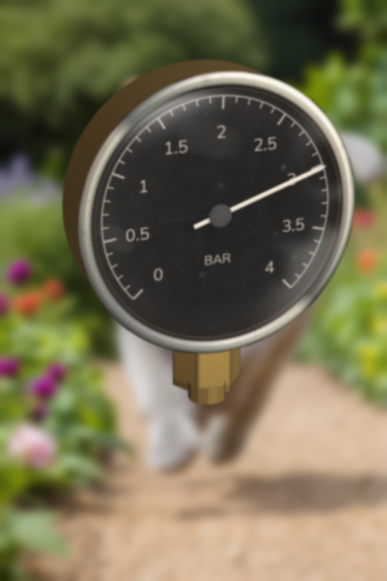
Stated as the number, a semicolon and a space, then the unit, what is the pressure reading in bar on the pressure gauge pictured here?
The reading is 3; bar
